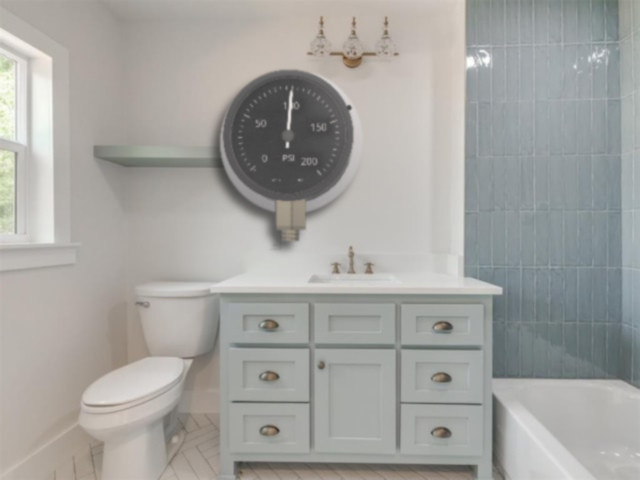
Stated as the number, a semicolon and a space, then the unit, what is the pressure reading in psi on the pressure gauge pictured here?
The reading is 100; psi
